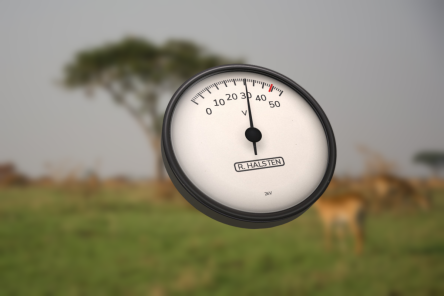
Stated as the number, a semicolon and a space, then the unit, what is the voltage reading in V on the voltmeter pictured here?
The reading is 30; V
